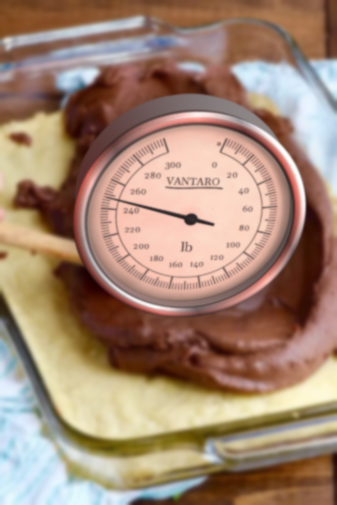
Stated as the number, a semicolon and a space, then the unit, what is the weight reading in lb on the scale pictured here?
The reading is 250; lb
